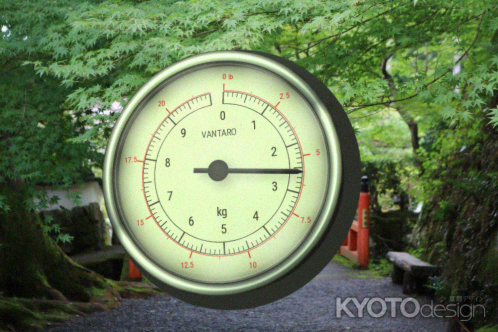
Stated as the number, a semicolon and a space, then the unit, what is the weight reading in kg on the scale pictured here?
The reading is 2.6; kg
